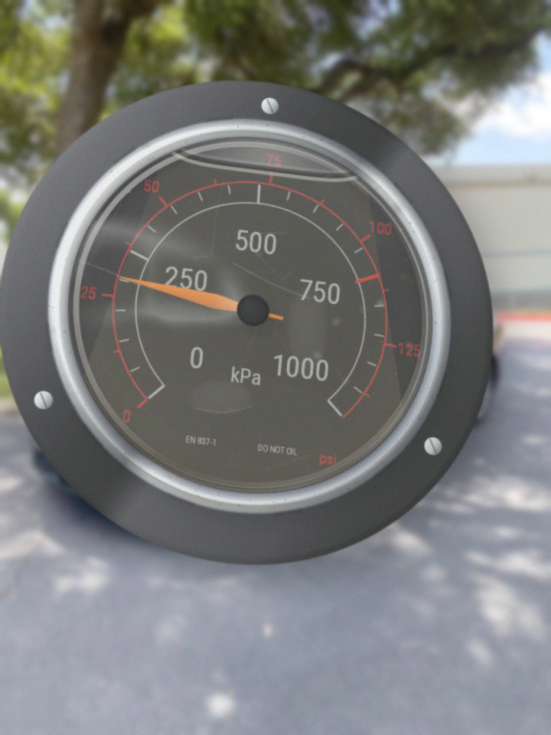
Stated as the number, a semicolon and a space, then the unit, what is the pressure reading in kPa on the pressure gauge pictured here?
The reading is 200; kPa
